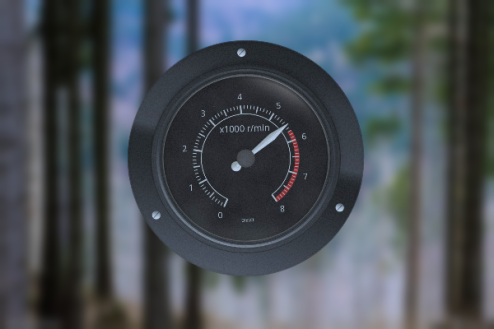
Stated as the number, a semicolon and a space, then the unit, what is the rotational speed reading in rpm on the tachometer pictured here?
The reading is 5500; rpm
